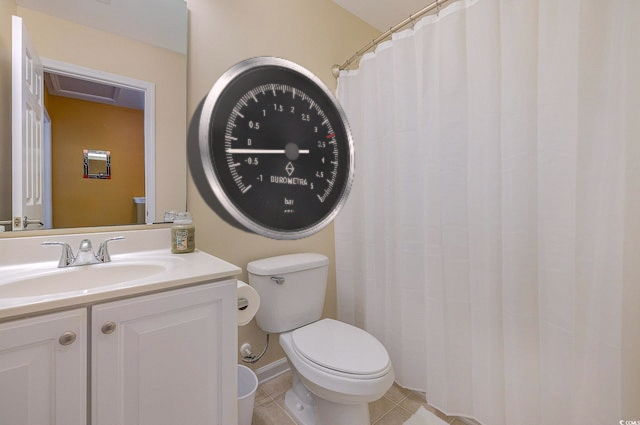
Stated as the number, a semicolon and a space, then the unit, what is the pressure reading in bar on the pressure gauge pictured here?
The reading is -0.25; bar
